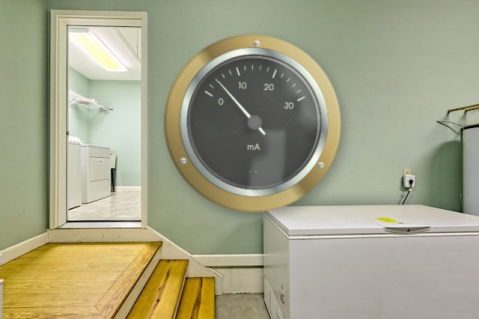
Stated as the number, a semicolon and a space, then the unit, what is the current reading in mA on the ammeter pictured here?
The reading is 4; mA
